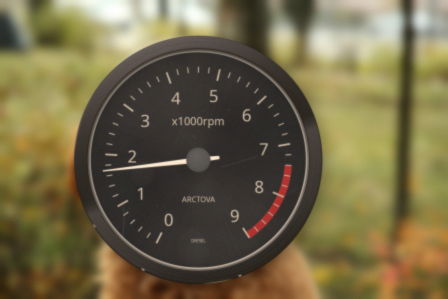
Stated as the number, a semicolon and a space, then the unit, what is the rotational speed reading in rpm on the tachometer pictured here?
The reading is 1700; rpm
